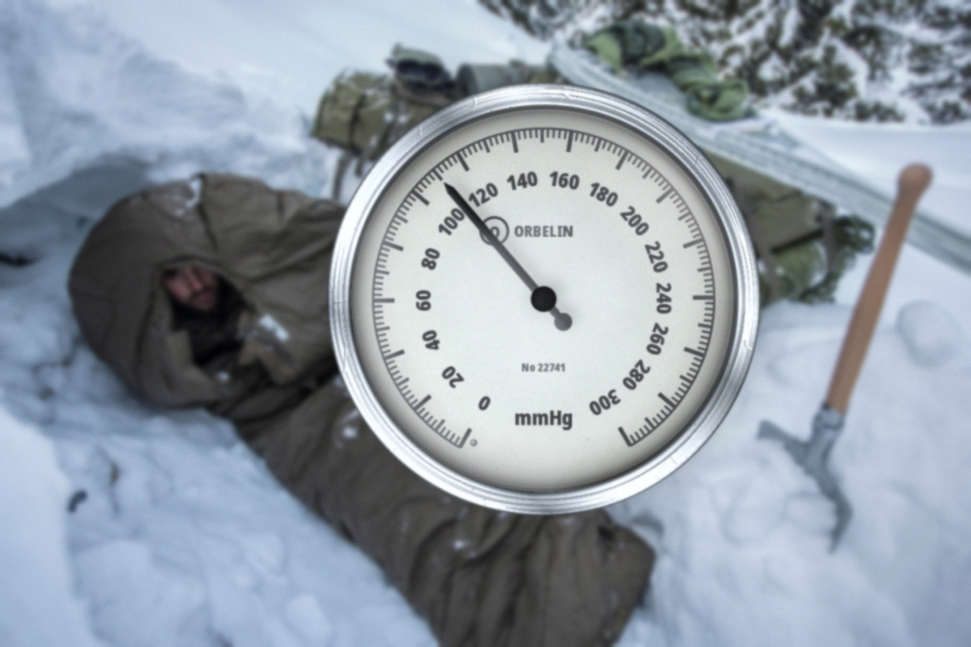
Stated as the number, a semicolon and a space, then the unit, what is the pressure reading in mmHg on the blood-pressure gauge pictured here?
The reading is 110; mmHg
